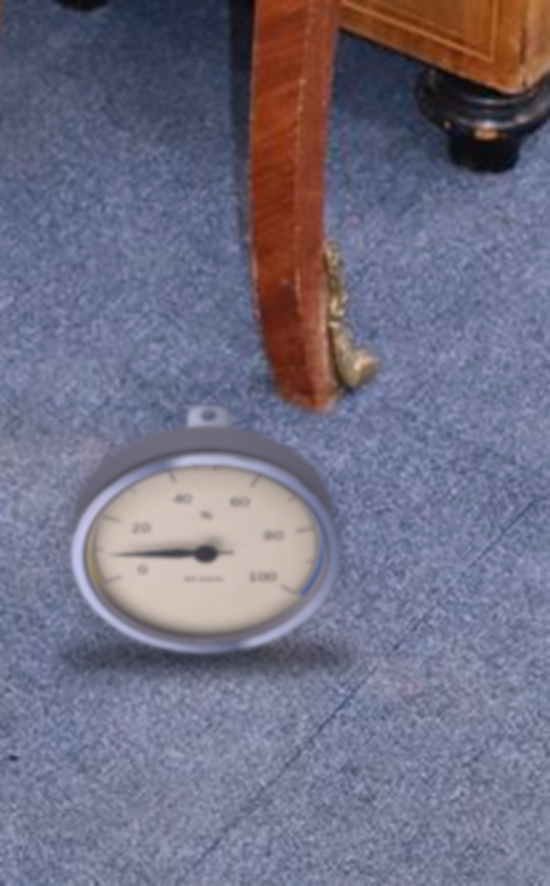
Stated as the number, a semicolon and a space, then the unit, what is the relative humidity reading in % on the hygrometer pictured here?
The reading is 10; %
